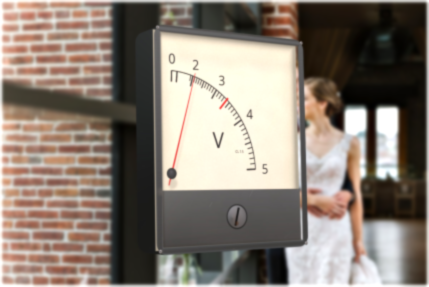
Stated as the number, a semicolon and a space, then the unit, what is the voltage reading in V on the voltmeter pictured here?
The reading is 2; V
